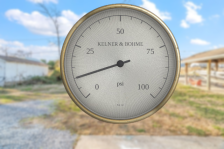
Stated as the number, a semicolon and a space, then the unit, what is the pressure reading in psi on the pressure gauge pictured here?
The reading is 10; psi
